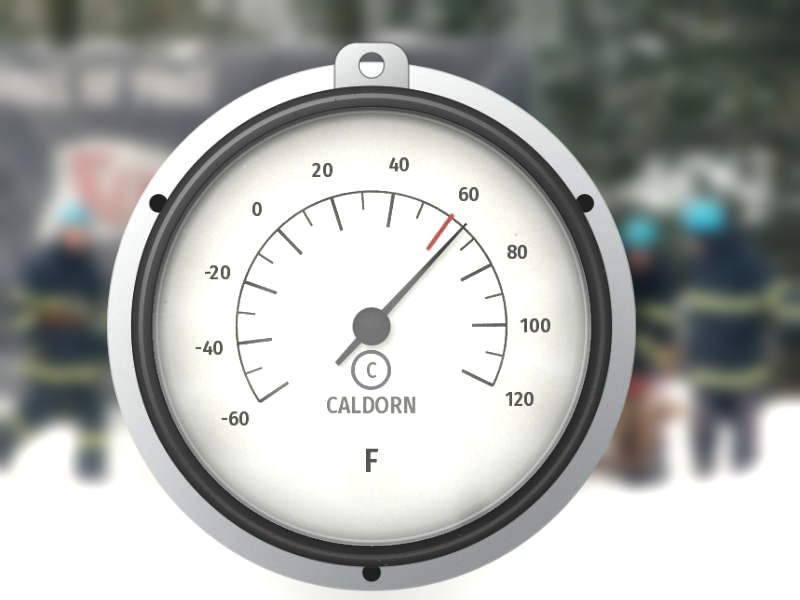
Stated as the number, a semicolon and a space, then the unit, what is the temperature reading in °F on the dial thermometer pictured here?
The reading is 65; °F
